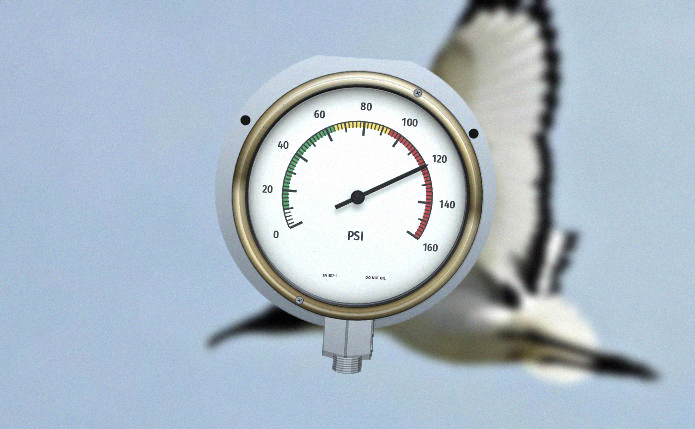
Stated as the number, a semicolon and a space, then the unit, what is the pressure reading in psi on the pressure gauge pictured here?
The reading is 120; psi
